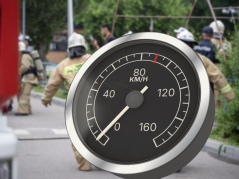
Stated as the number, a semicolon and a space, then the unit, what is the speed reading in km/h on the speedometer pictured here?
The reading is 5; km/h
